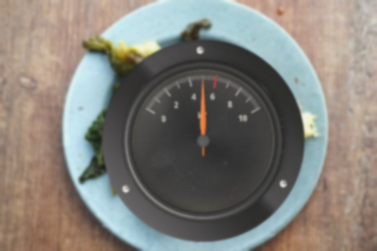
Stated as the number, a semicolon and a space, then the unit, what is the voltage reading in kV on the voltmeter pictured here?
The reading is 5; kV
